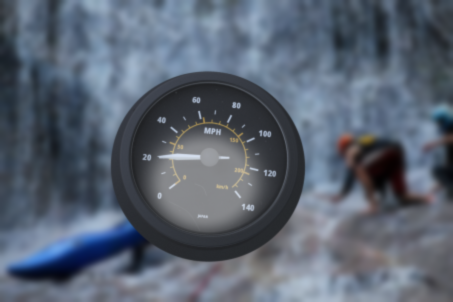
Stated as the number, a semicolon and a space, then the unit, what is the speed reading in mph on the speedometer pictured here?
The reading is 20; mph
